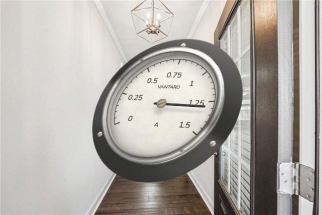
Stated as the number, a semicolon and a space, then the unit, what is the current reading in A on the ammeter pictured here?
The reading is 1.3; A
